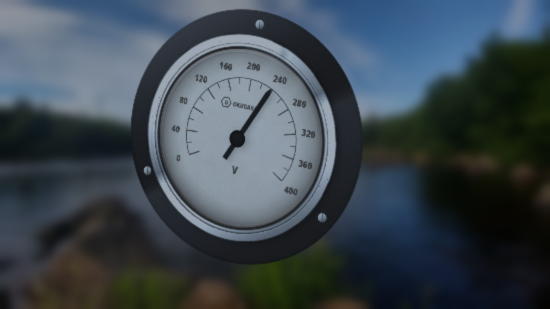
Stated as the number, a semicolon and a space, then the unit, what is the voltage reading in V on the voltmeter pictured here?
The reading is 240; V
